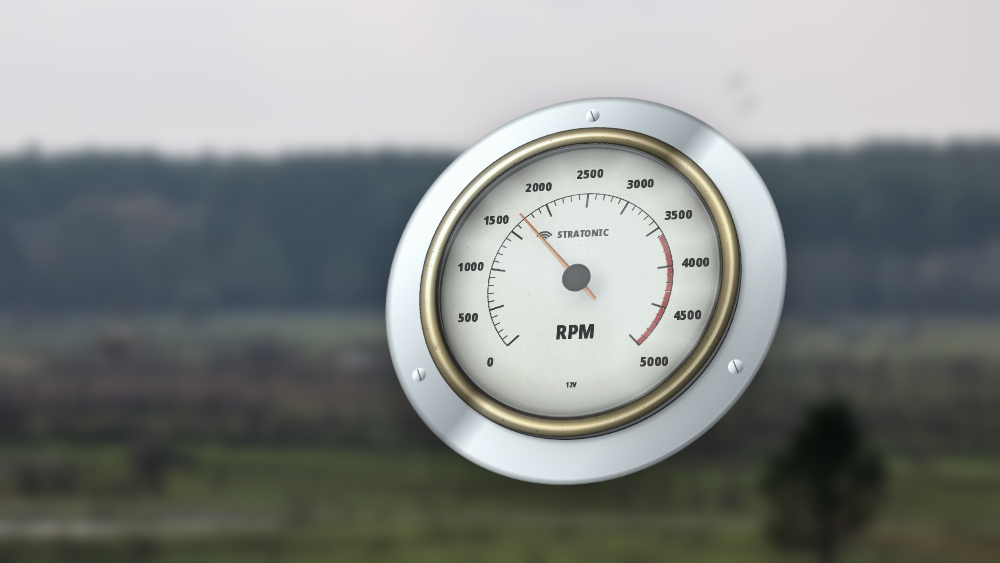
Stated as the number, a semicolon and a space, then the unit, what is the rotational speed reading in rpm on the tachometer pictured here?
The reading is 1700; rpm
